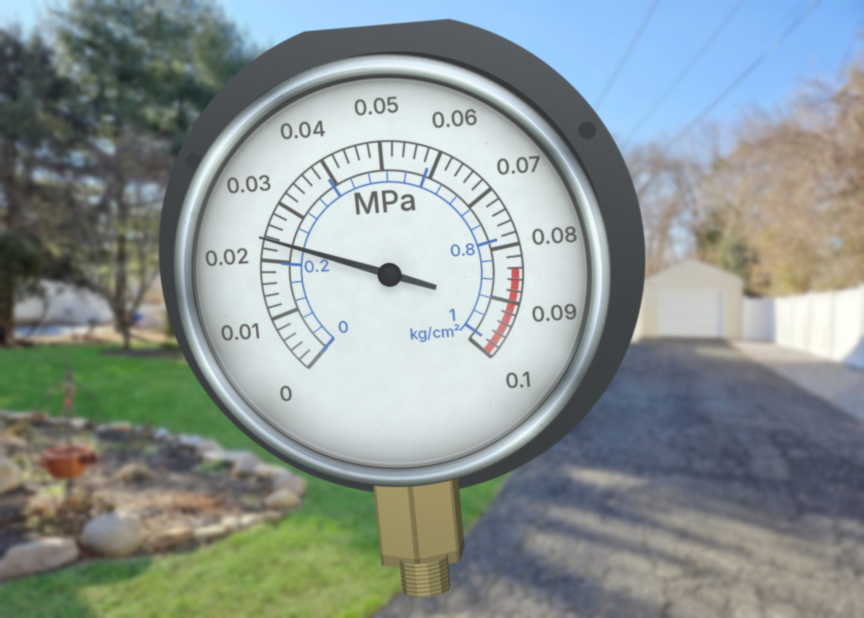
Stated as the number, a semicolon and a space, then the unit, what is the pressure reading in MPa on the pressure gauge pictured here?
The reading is 0.024; MPa
